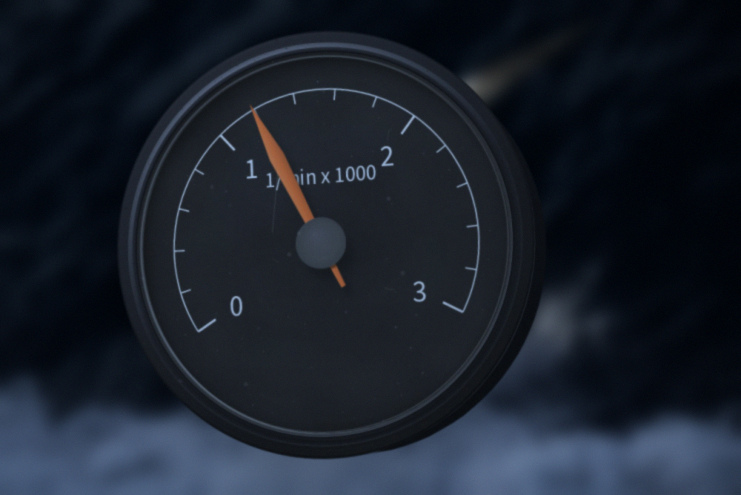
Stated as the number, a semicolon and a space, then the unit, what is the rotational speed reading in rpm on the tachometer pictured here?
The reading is 1200; rpm
